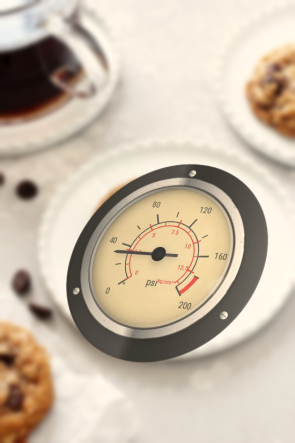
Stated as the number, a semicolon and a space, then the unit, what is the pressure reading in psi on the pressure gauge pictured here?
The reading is 30; psi
